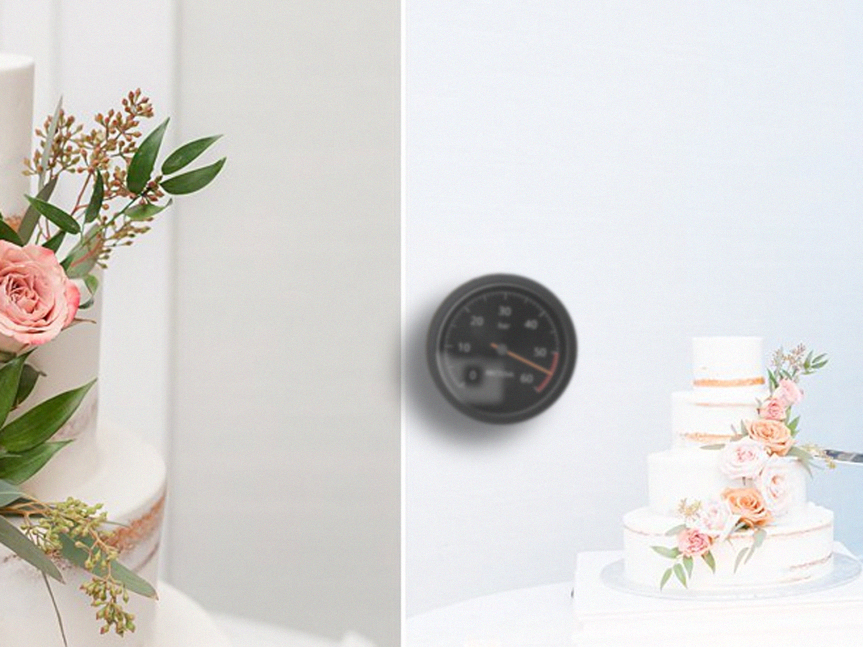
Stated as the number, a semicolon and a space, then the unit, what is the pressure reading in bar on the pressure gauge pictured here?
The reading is 55; bar
